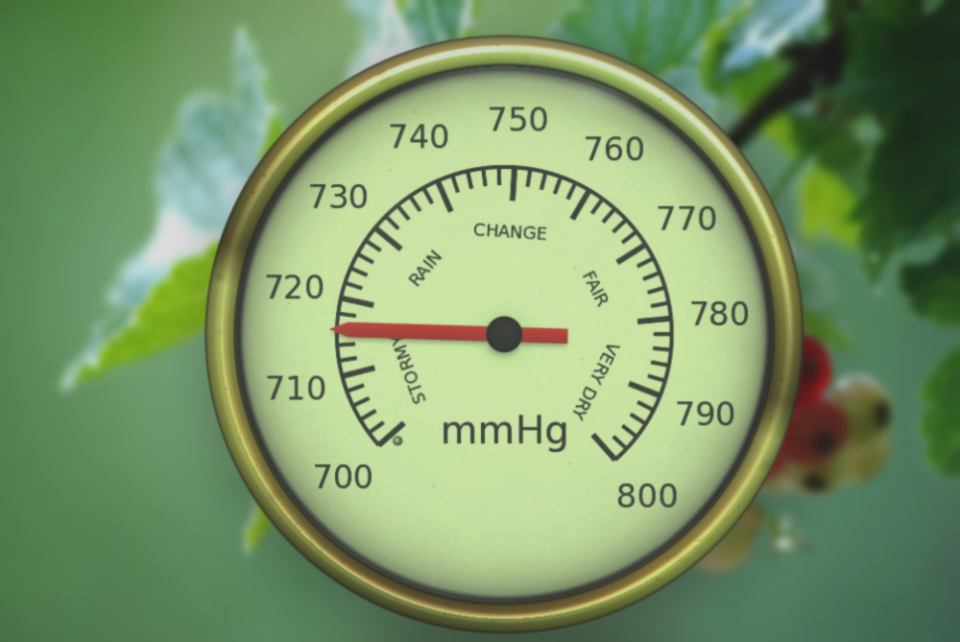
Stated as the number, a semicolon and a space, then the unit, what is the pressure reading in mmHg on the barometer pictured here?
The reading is 716; mmHg
